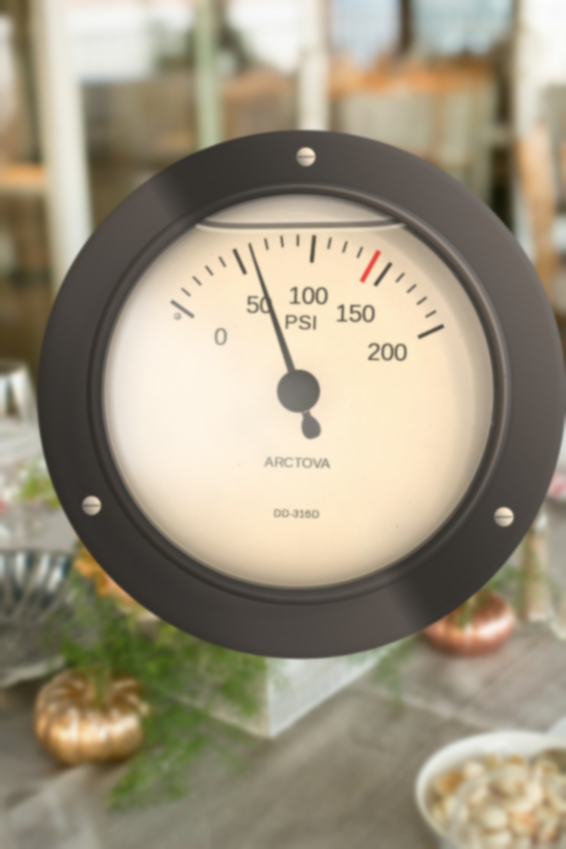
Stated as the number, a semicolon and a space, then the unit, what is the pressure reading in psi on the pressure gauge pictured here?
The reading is 60; psi
